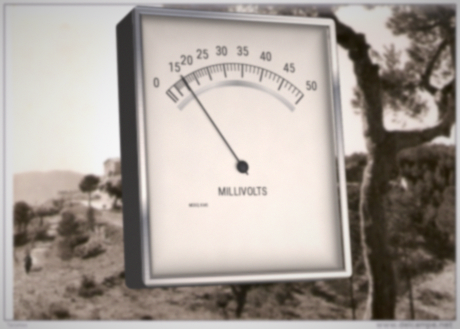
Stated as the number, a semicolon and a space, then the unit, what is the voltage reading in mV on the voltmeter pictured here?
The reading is 15; mV
